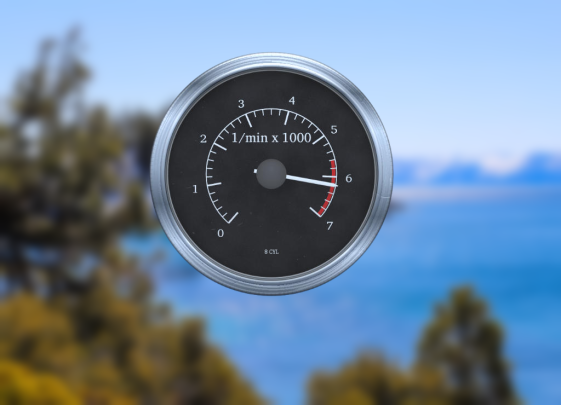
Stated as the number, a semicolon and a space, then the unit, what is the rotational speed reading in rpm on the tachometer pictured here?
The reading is 6200; rpm
